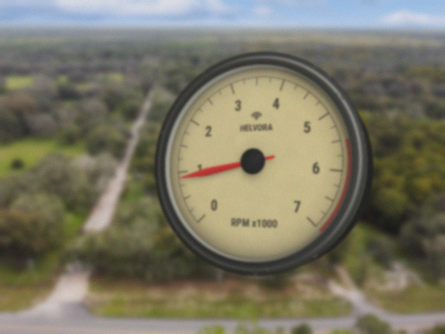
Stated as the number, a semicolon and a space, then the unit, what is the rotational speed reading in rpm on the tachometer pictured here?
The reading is 875; rpm
